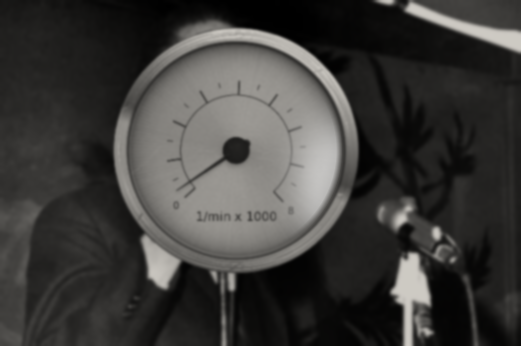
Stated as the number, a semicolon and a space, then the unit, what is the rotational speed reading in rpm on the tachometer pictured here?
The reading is 250; rpm
